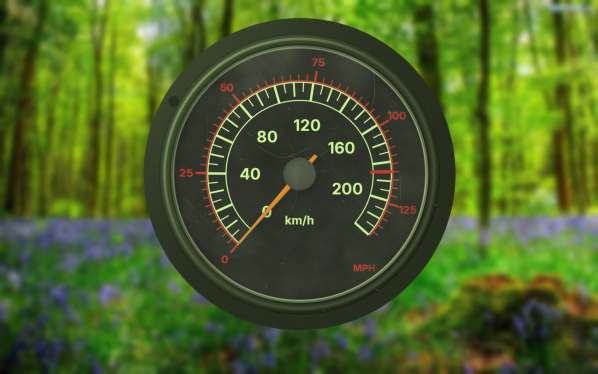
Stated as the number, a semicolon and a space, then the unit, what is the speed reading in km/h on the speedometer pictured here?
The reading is 0; km/h
